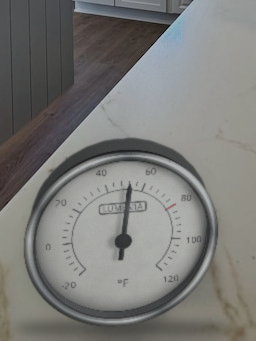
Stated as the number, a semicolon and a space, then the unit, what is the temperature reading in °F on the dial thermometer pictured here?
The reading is 52; °F
